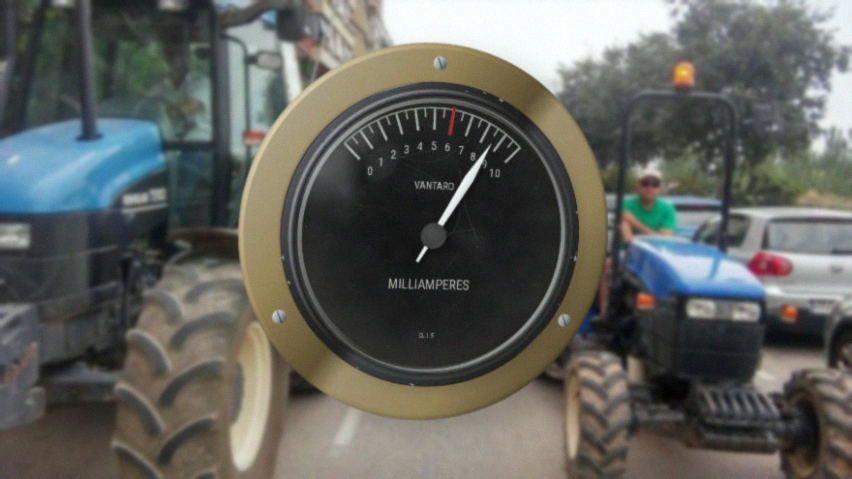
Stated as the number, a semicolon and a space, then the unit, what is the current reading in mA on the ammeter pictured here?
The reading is 8.5; mA
